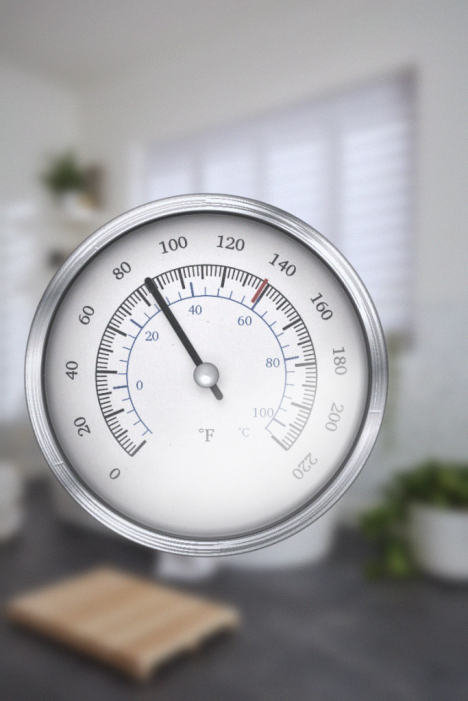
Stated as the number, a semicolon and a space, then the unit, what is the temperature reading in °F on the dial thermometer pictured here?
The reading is 86; °F
